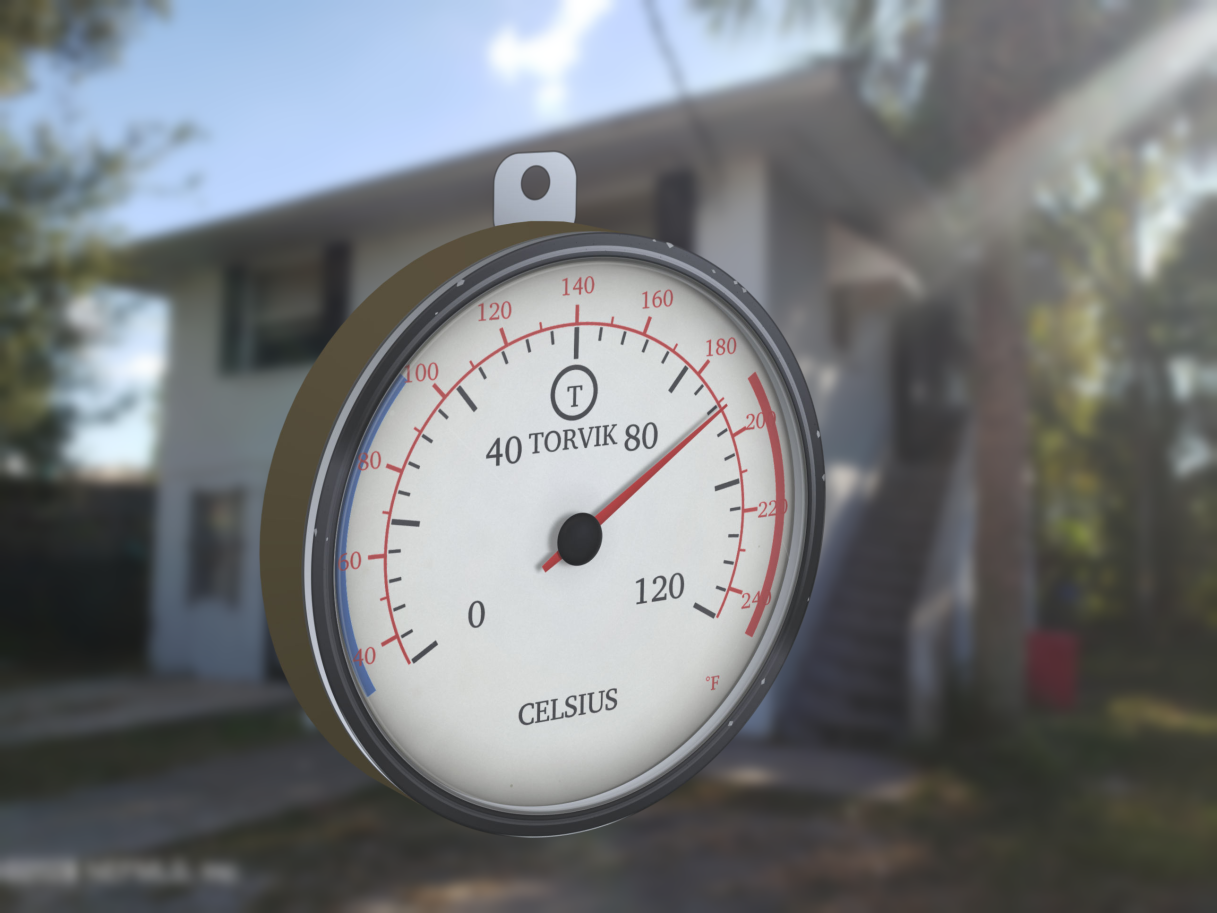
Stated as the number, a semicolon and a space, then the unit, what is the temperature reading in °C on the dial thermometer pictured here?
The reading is 88; °C
